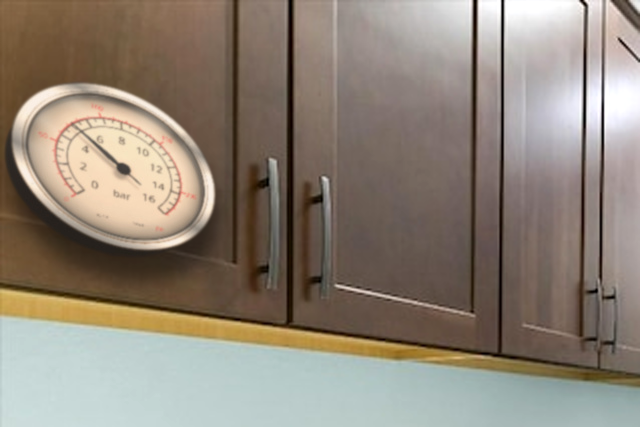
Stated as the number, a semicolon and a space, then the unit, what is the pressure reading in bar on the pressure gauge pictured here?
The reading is 5; bar
